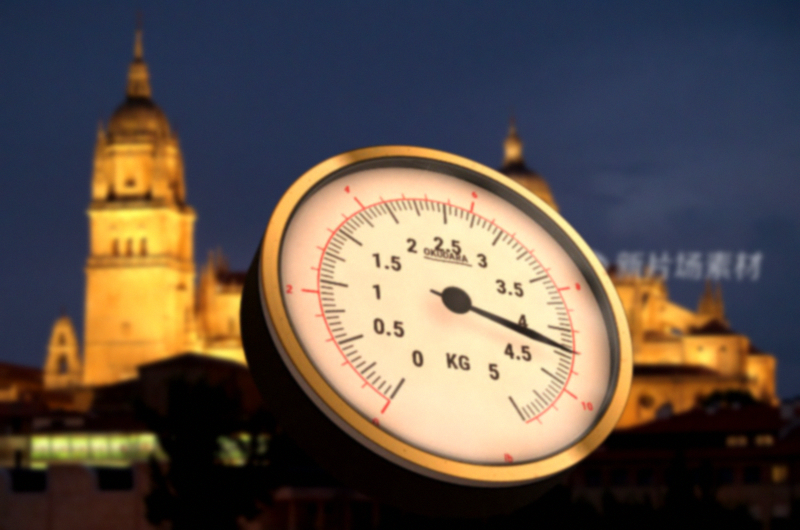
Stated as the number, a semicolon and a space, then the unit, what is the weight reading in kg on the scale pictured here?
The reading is 4.25; kg
